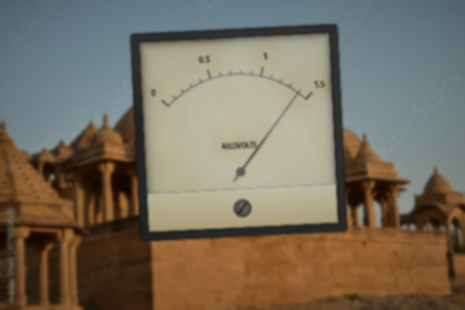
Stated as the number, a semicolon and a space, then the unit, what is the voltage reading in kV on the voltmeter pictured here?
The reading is 1.4; kV
